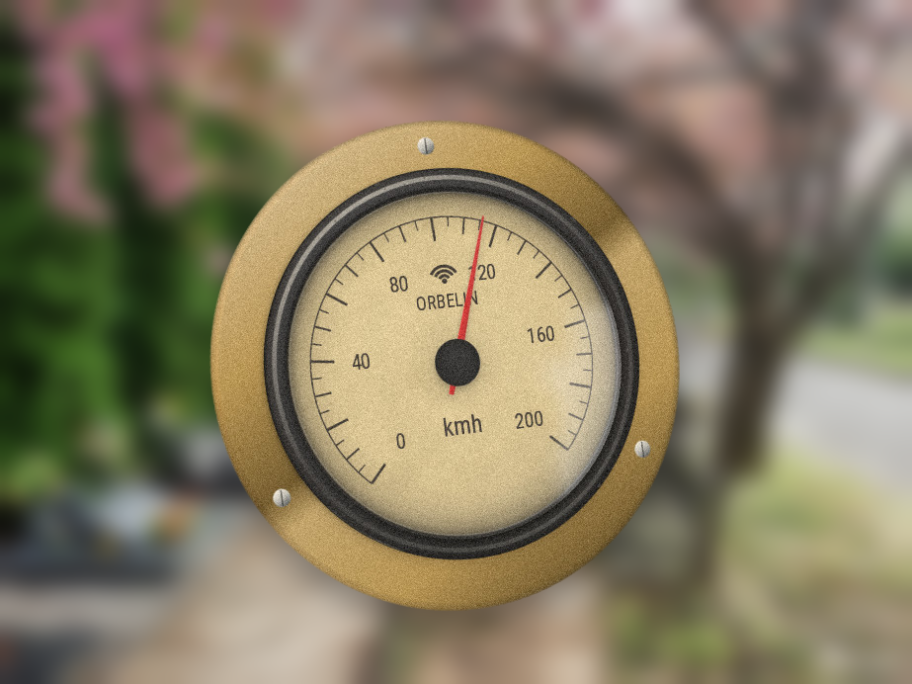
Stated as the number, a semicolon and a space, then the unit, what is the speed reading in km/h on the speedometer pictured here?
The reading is 115; km/h
